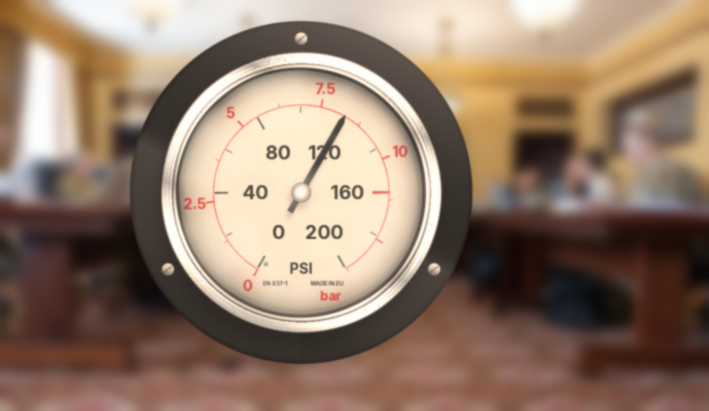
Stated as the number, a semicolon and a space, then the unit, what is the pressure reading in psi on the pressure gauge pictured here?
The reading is 120; psi
